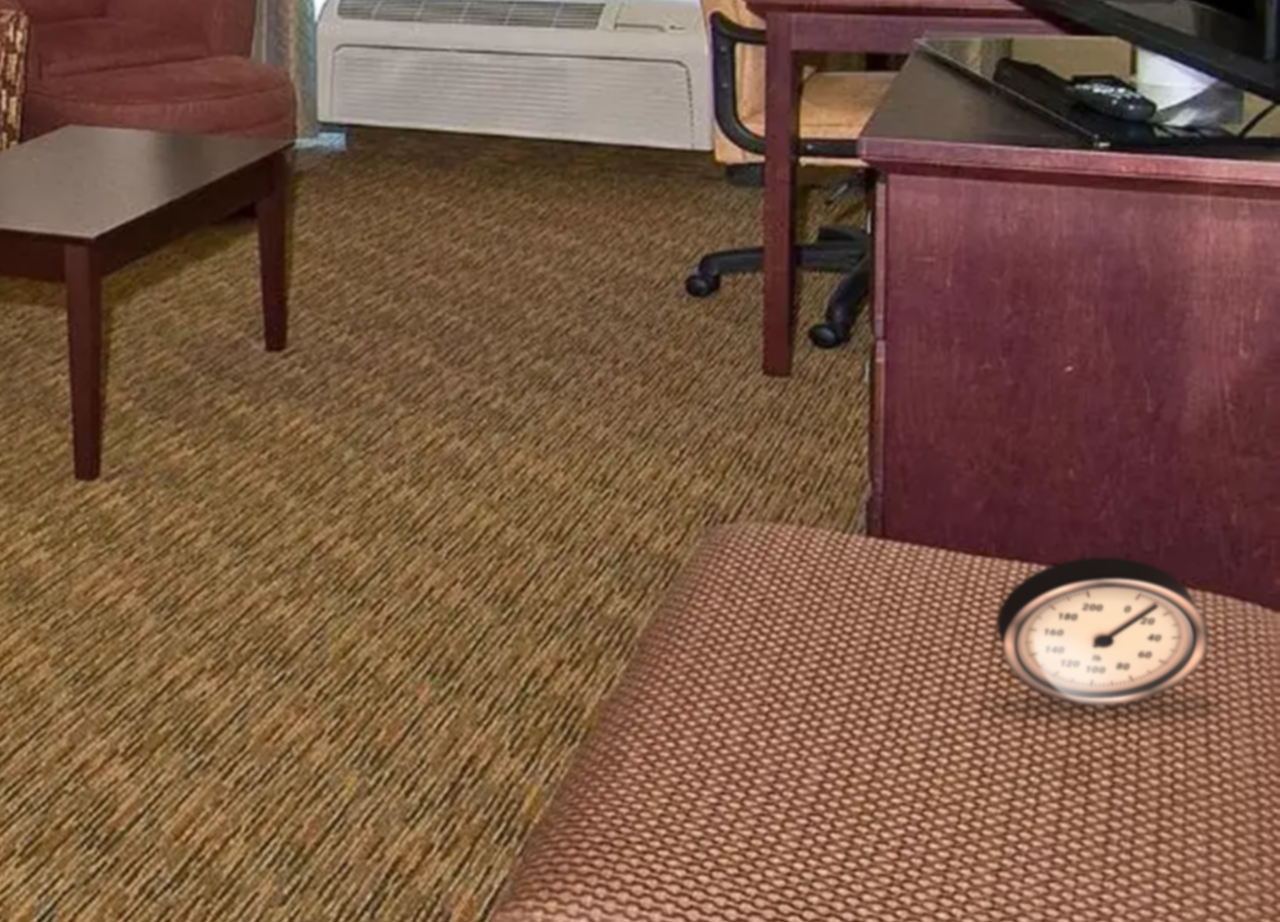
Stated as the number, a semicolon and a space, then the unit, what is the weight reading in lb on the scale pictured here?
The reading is 10; lb
